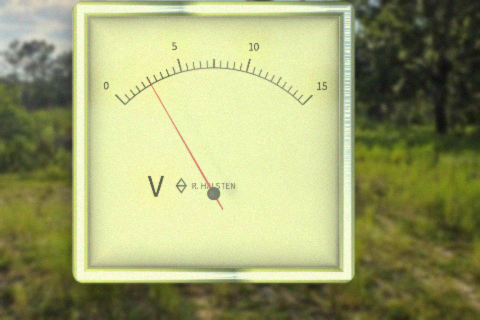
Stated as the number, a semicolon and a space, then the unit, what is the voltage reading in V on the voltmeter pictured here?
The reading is 2.5; V
